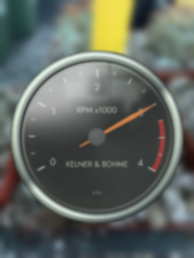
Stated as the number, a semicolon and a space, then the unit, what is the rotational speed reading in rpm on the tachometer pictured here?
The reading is 3000; rpm
